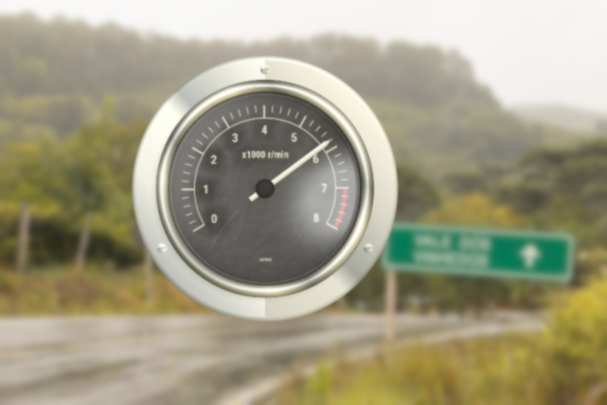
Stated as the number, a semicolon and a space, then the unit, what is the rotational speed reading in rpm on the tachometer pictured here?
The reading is 5800; rpm
